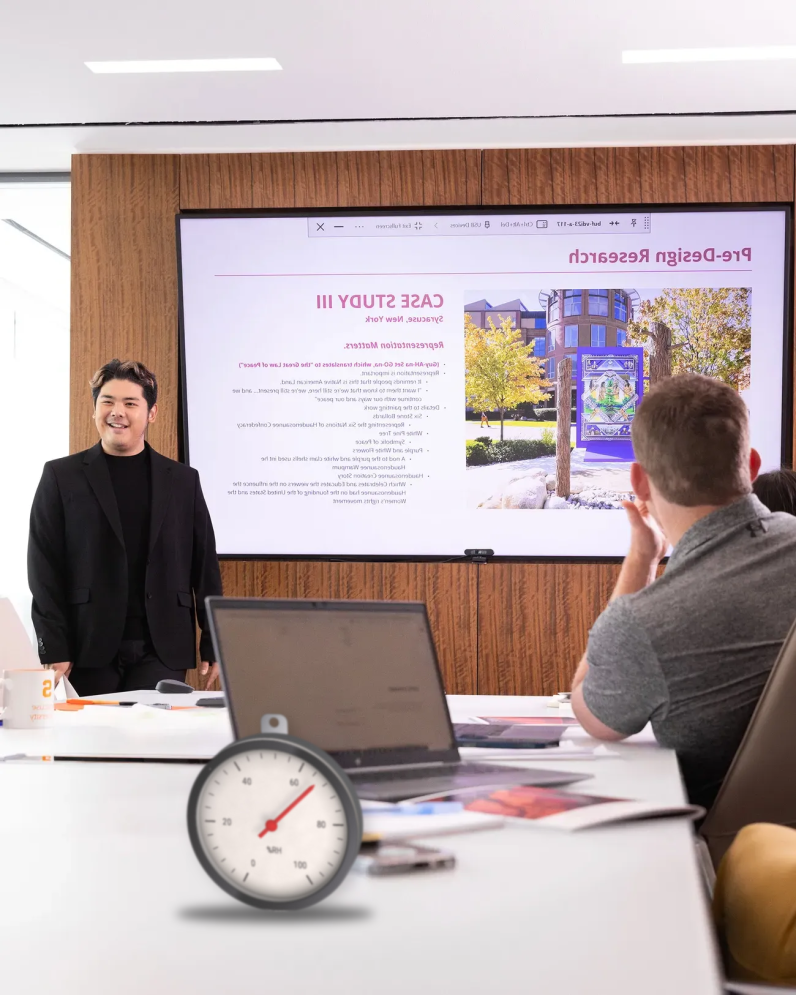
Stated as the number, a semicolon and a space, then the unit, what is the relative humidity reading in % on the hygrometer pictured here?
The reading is 66; %
